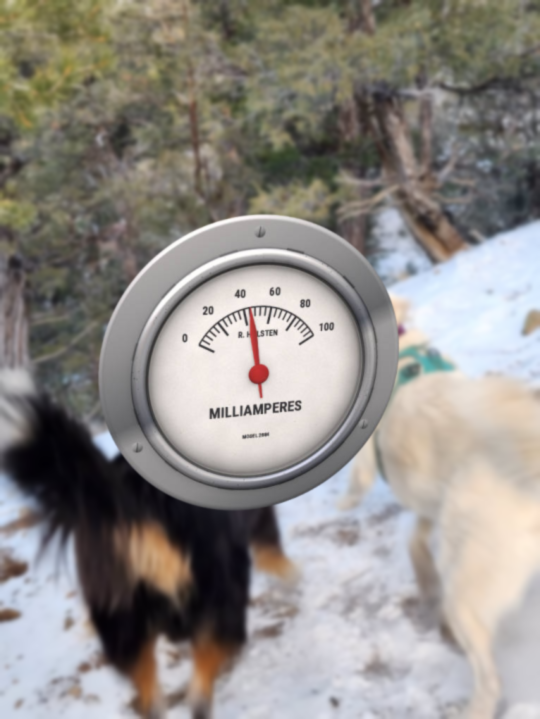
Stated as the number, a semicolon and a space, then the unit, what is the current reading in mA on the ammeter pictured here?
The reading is 44; mA
